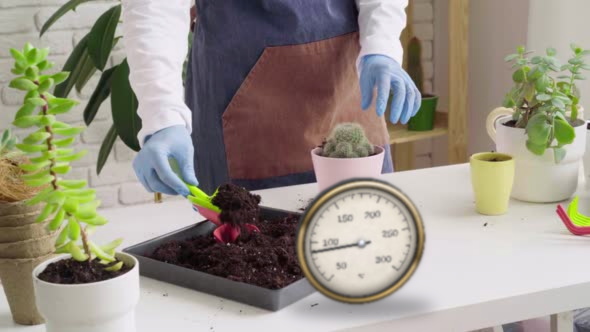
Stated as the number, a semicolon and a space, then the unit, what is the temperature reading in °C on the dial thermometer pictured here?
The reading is 90; °C
